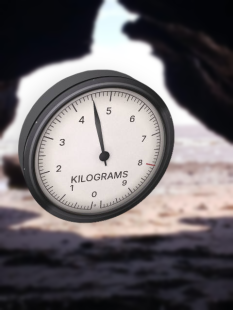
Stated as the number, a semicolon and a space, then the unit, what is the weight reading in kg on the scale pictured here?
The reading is 4.5; kg
